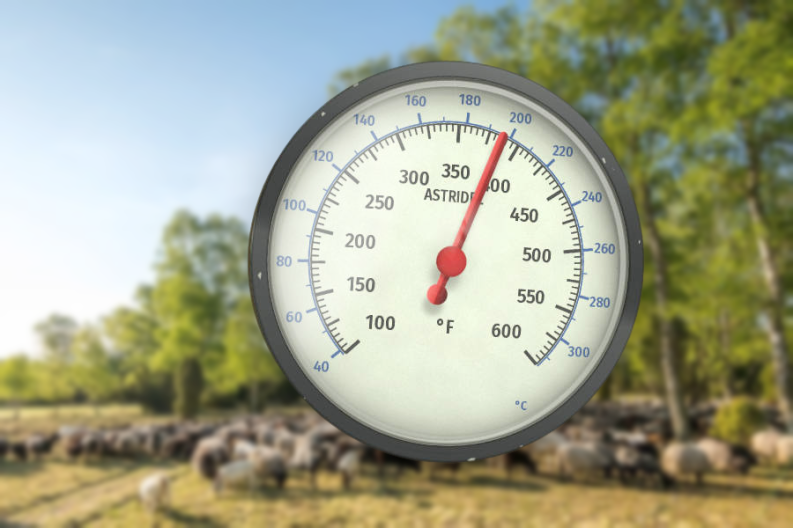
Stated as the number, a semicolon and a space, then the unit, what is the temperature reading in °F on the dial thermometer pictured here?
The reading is 385; °F
